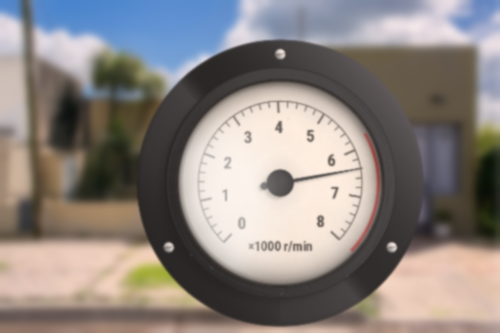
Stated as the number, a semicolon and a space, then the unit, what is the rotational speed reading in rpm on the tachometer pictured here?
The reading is 6400; rpm
